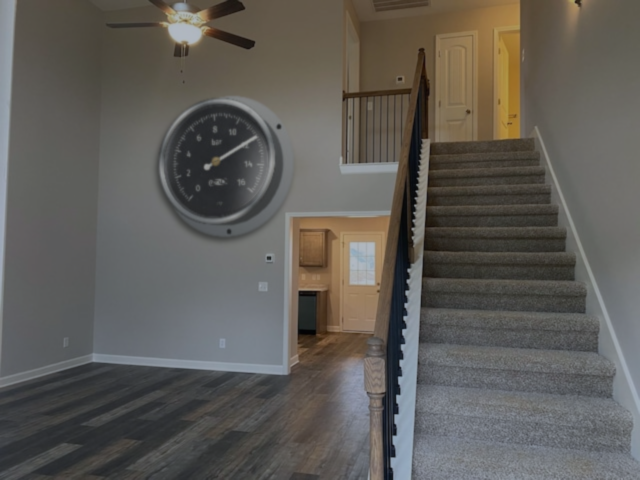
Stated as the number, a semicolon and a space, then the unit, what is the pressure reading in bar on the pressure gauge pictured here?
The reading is 12; bar
